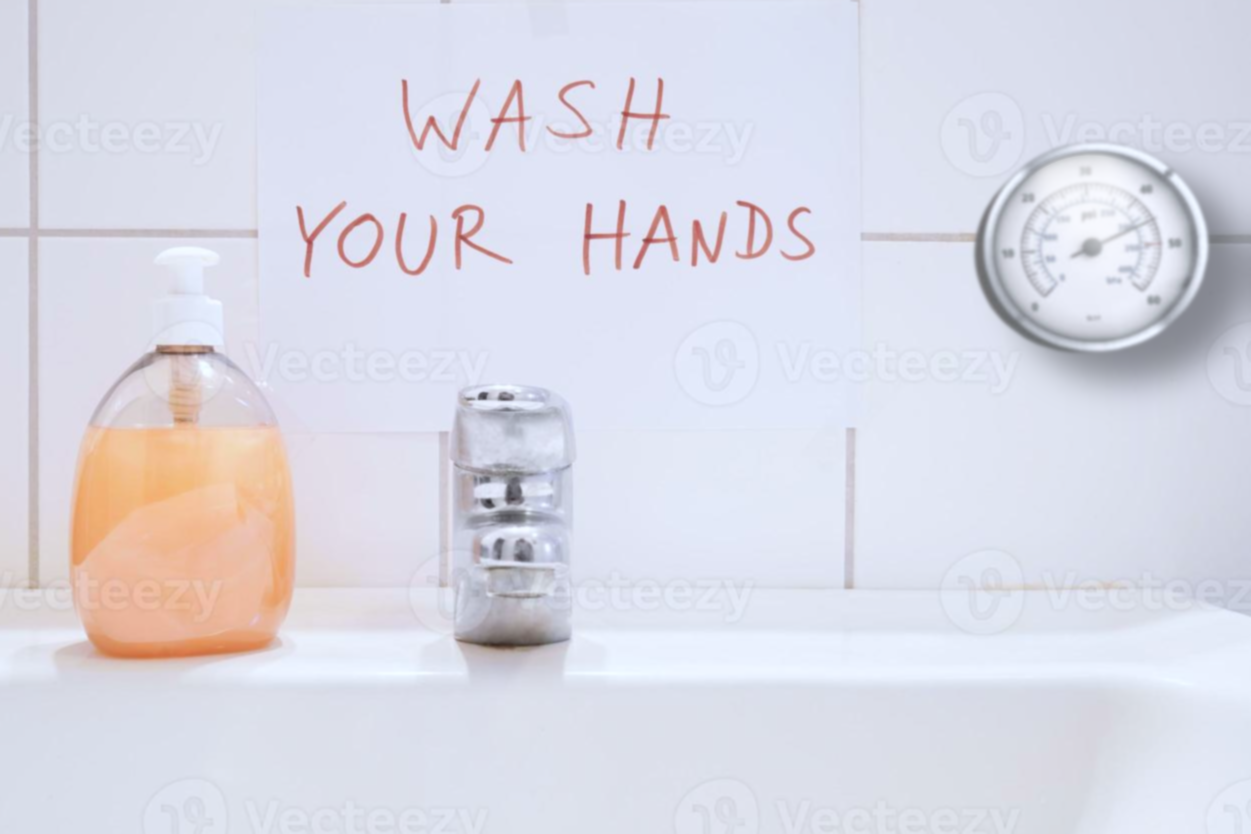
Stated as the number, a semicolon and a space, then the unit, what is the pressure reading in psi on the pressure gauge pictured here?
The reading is 45; psi
